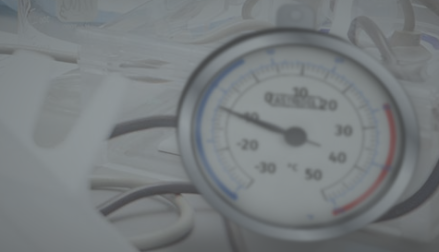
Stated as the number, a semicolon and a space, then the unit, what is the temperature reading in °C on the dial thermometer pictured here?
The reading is -10; °C
